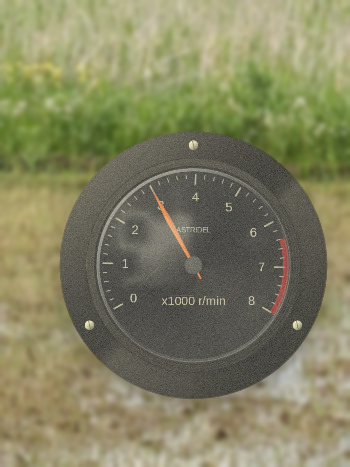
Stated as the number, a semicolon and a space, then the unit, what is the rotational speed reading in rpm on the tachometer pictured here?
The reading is 3000; rpm
